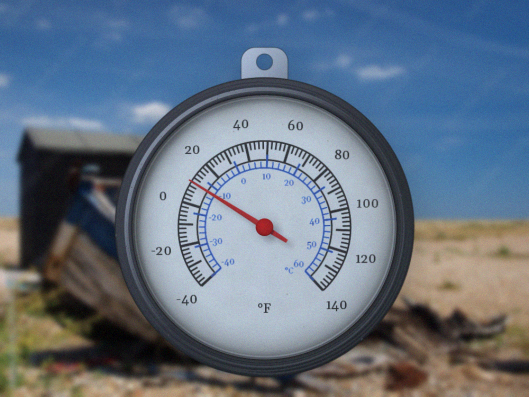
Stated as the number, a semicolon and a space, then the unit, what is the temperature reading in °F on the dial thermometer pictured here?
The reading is 10; °F
